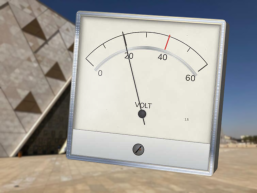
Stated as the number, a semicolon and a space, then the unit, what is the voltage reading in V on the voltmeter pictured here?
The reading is 20; V
